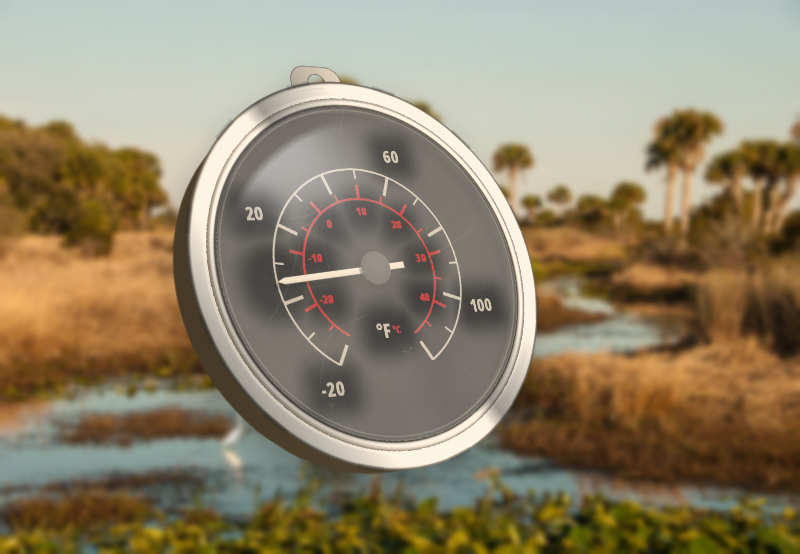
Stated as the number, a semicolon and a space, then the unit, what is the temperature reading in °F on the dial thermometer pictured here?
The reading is 5; °F
